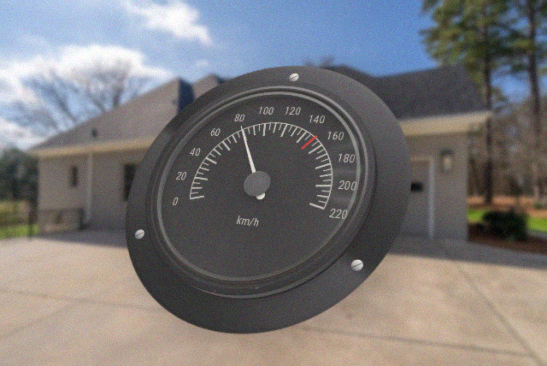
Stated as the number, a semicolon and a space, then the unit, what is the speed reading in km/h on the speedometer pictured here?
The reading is 80; km/h
